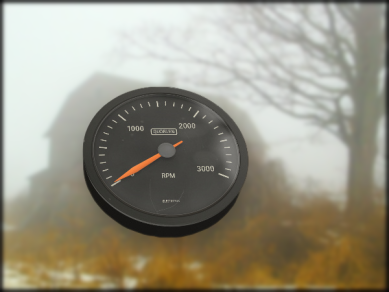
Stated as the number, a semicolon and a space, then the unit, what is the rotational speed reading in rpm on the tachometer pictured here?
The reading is 0; rpm
